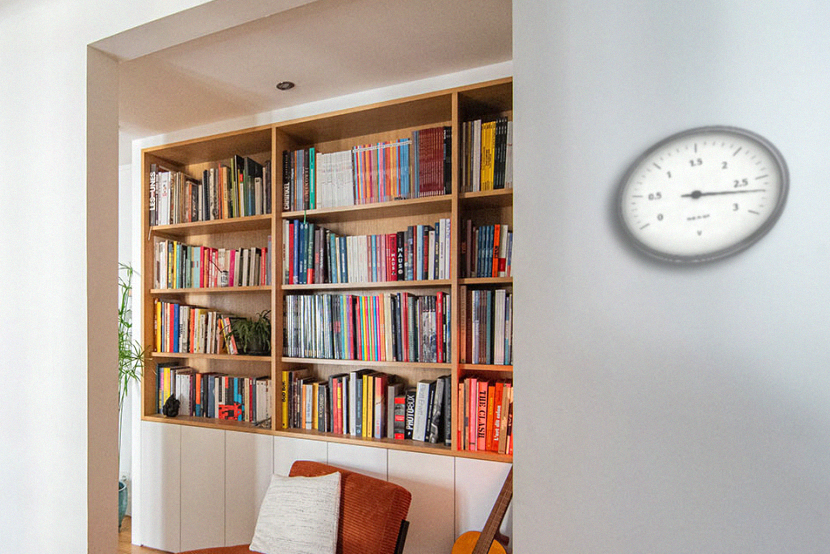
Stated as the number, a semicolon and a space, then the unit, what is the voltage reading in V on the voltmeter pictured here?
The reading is 2.7; V
